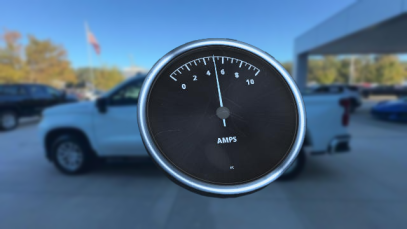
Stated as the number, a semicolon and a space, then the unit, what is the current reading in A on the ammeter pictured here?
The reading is 5; A
